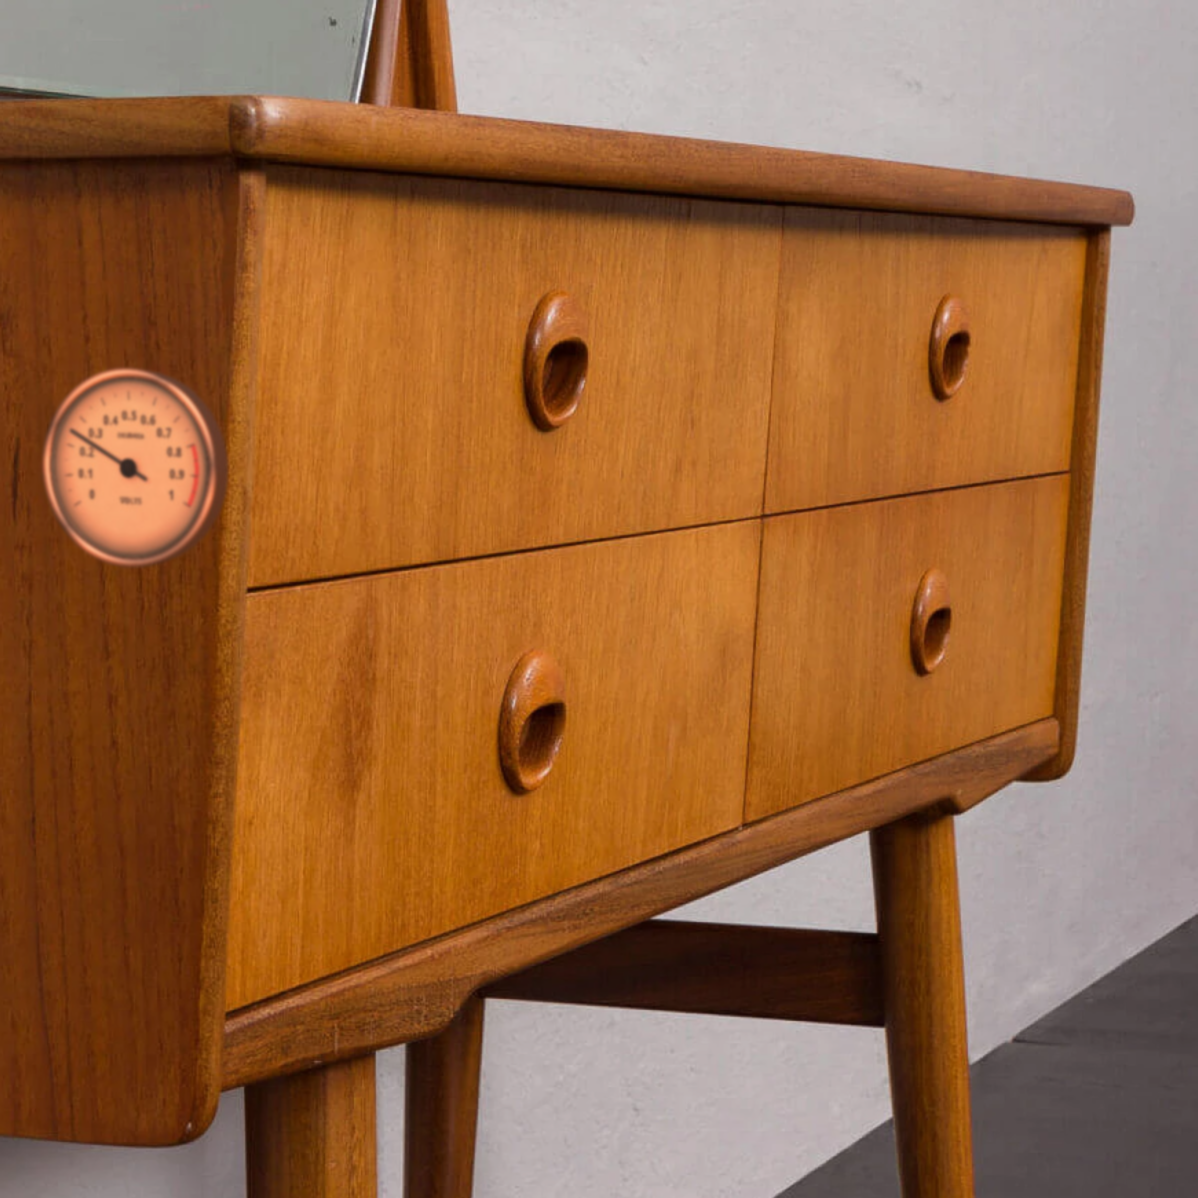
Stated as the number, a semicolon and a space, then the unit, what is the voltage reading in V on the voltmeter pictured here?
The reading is 0.25; V
